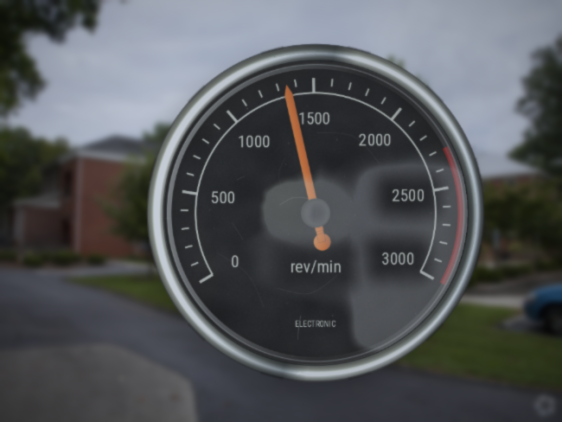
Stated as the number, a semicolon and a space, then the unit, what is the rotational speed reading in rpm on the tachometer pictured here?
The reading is 1350; rpm
